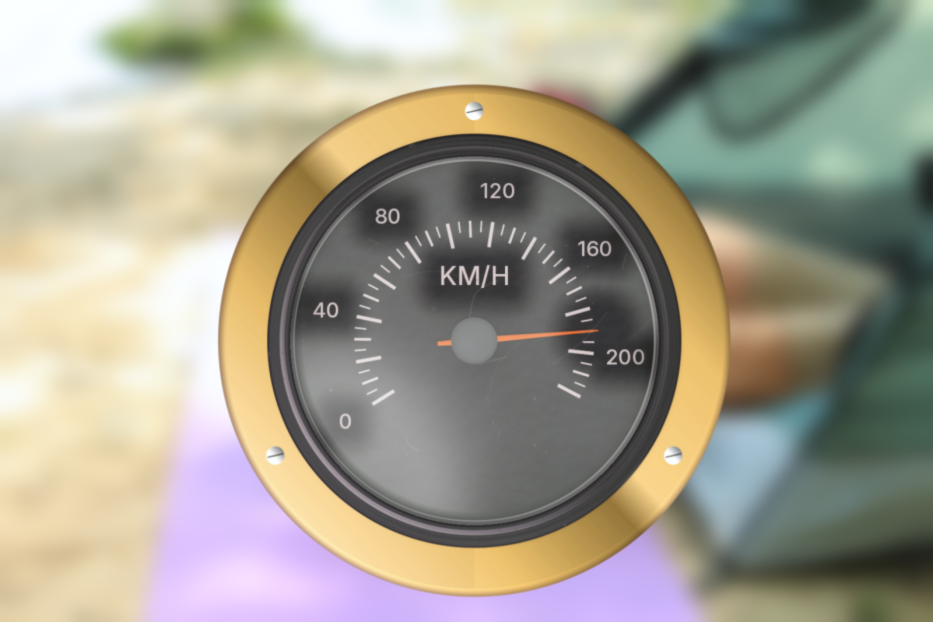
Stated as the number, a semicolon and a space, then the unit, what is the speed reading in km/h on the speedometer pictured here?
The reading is 190; km/h
